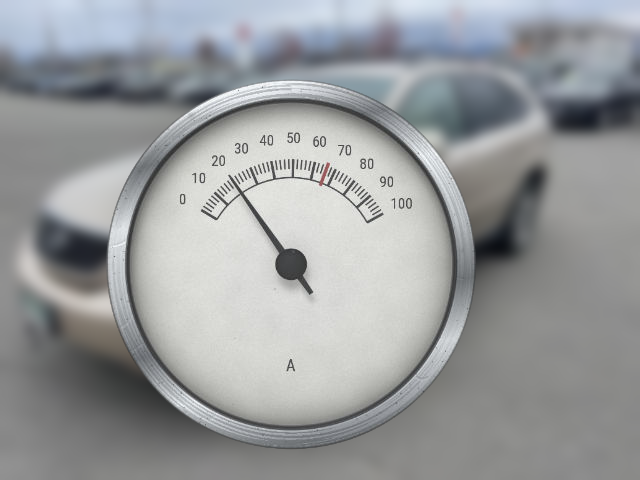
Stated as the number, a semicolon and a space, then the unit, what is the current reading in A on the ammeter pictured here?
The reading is 20; A
